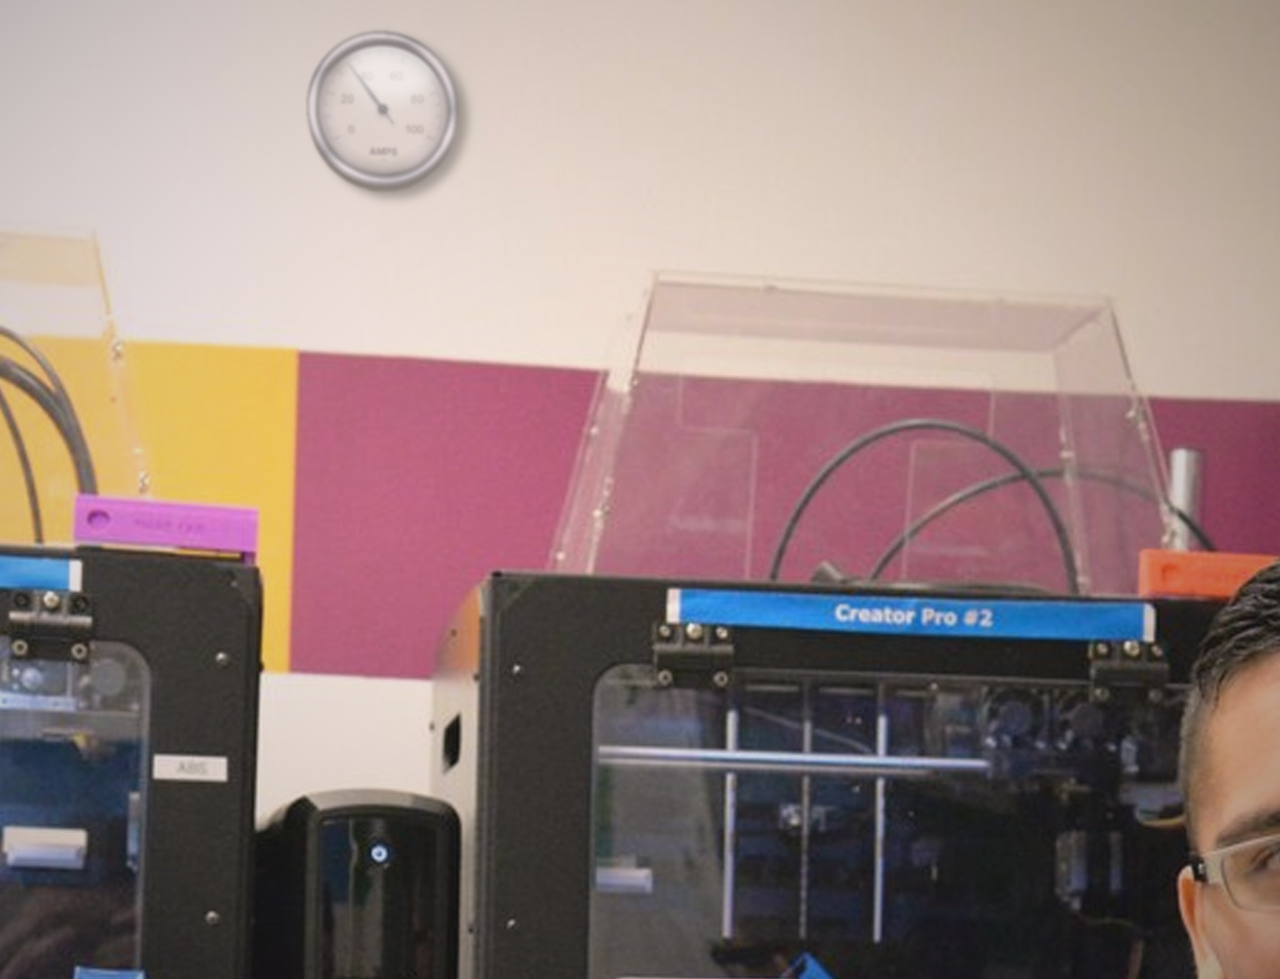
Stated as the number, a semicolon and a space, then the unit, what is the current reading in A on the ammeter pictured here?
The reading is 35; A
